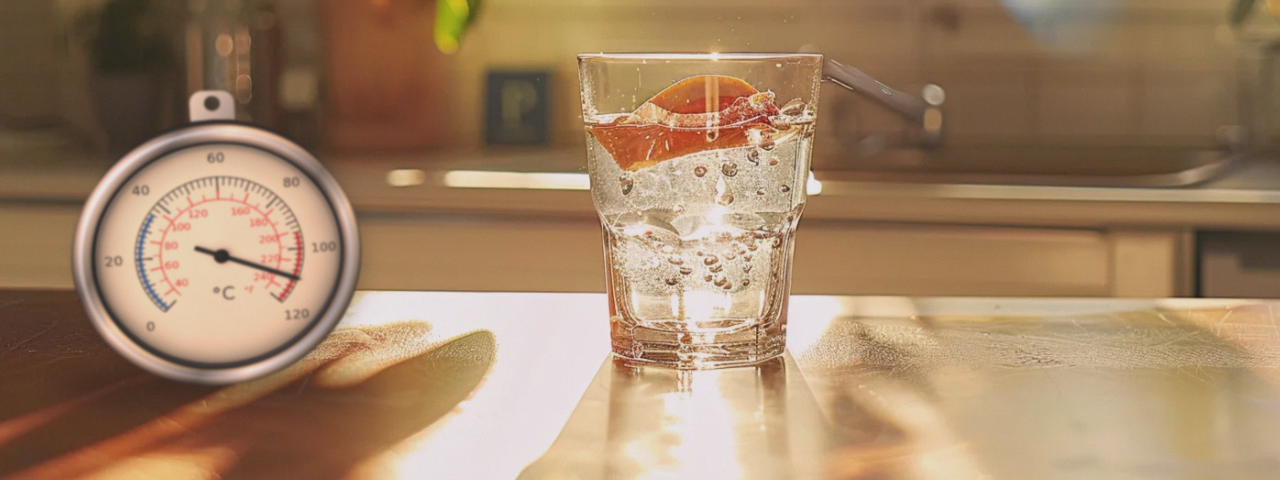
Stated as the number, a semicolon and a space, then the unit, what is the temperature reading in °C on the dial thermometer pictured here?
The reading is 110; °C
